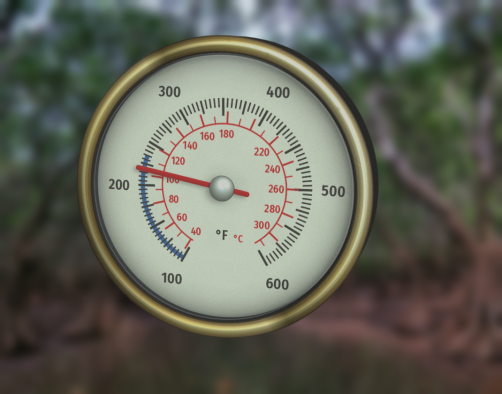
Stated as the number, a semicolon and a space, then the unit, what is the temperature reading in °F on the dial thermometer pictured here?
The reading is 220; °F
